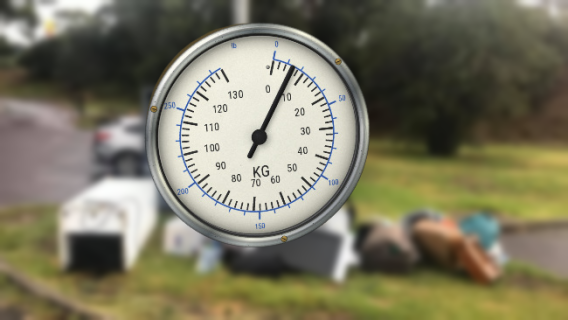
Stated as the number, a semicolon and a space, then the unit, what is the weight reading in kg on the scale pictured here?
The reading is 6; kg
